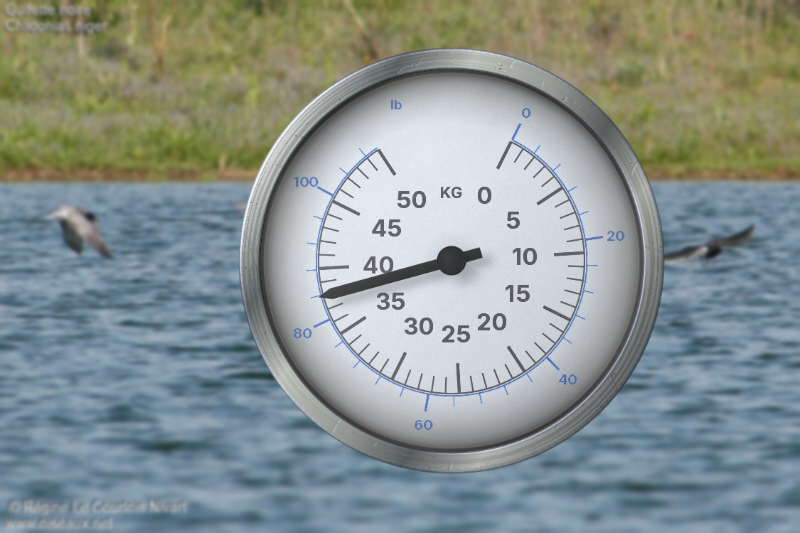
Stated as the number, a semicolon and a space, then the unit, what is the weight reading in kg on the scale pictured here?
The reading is 38; kg
